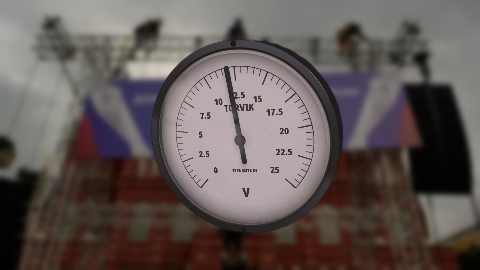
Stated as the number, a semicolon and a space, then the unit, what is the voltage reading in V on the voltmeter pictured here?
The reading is 12; V
